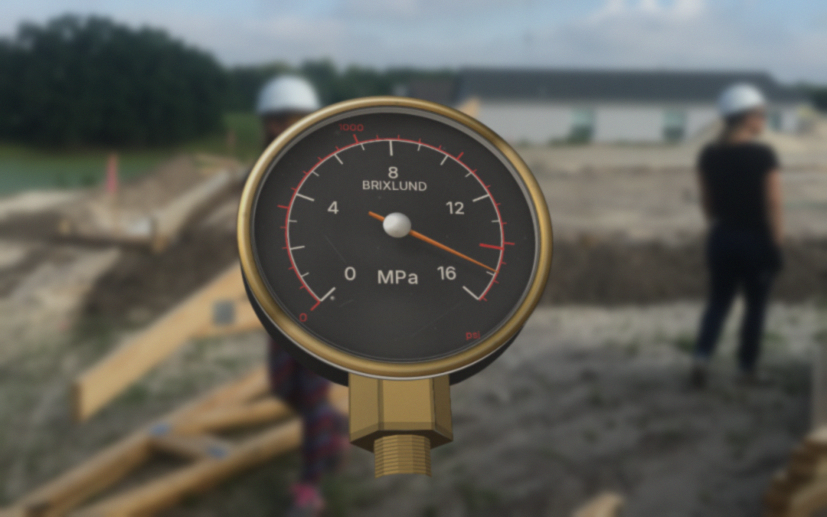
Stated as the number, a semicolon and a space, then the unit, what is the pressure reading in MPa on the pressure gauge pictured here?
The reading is 15; MPa
